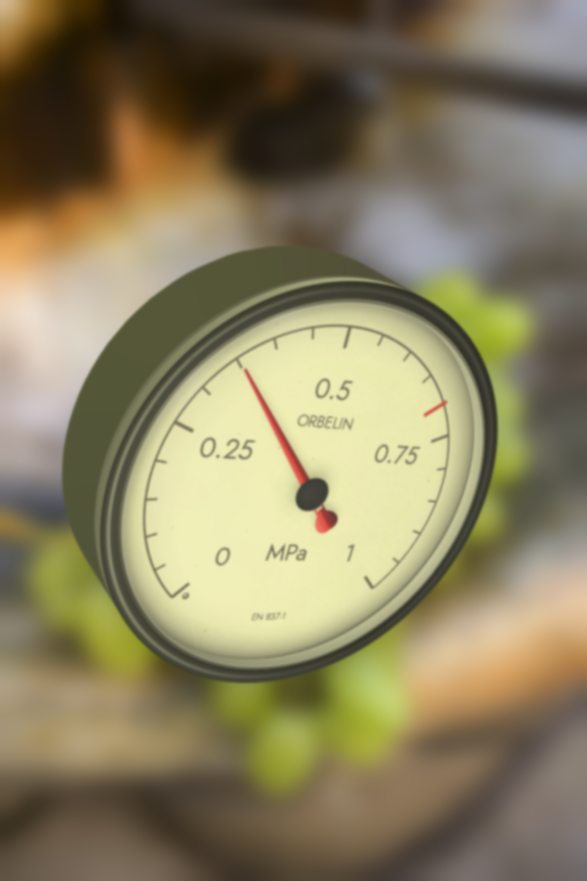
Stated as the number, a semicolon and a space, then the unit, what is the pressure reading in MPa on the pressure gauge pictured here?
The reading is 0.35; MPa
